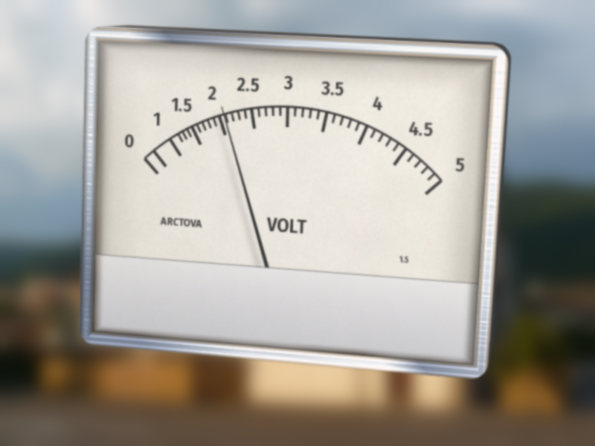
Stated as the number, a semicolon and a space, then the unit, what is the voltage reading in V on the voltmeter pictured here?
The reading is 2.1; V
